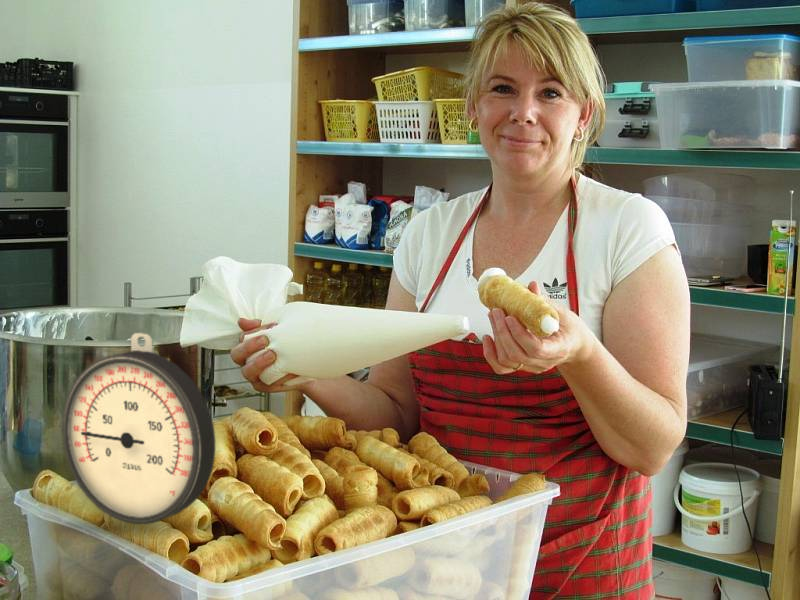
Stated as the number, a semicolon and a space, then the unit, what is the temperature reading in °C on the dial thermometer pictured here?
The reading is 25; °C
